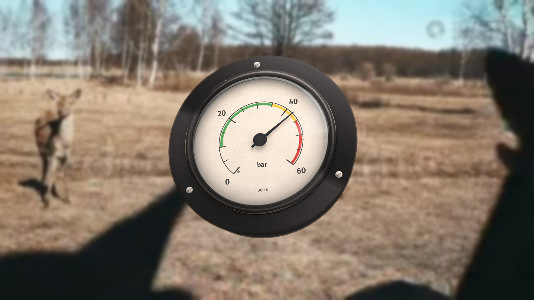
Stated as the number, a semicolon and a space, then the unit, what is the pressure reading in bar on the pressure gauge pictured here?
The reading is 42.5; bar
